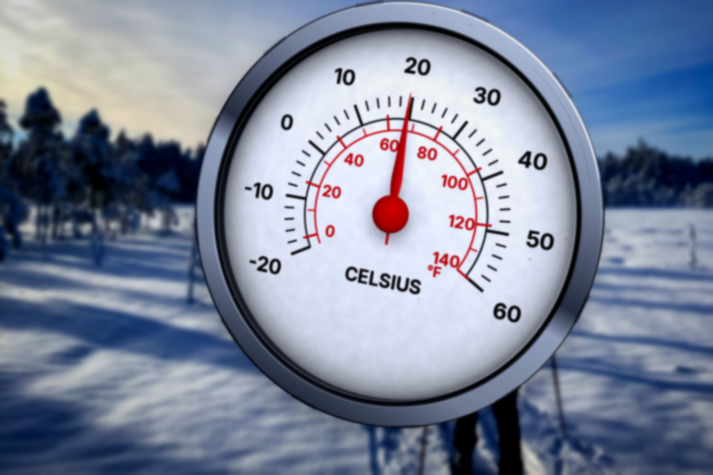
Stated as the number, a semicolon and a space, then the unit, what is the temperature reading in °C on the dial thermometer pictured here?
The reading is 20; °C
